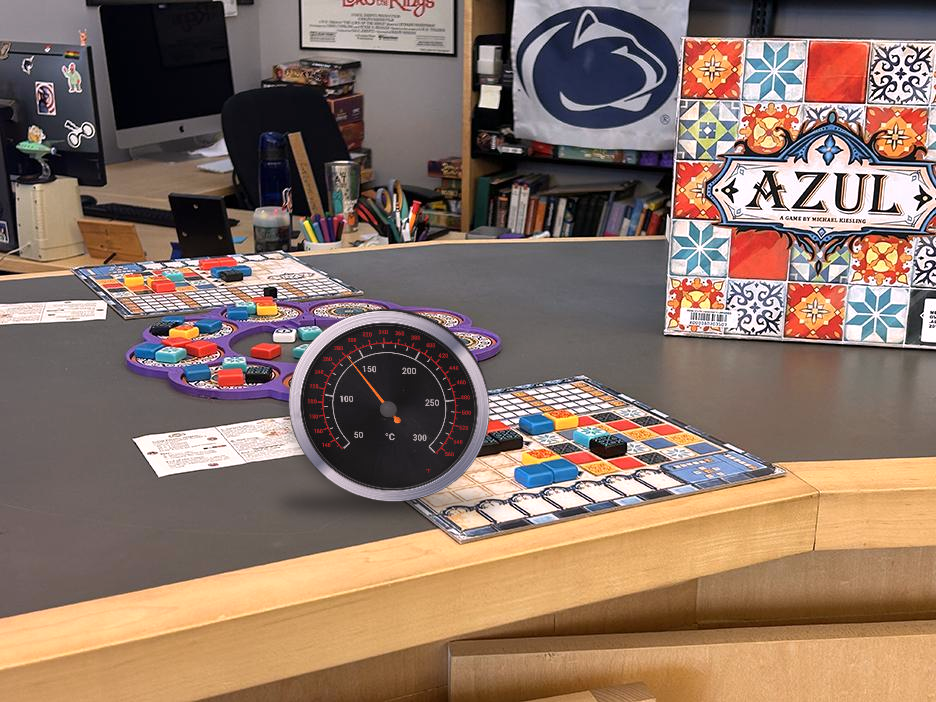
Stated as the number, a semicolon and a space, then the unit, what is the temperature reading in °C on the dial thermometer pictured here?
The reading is 140; °C
